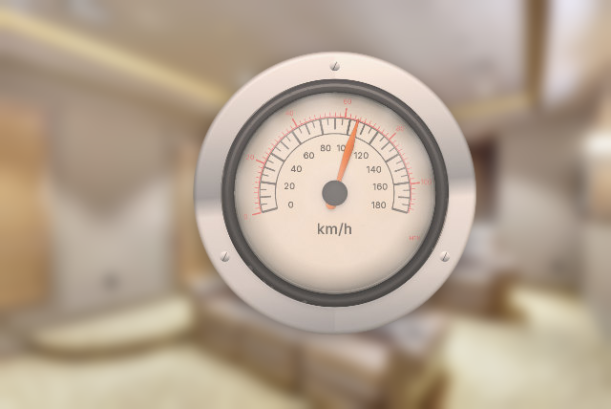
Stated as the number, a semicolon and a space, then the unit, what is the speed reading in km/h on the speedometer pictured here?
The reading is 105; km/h
